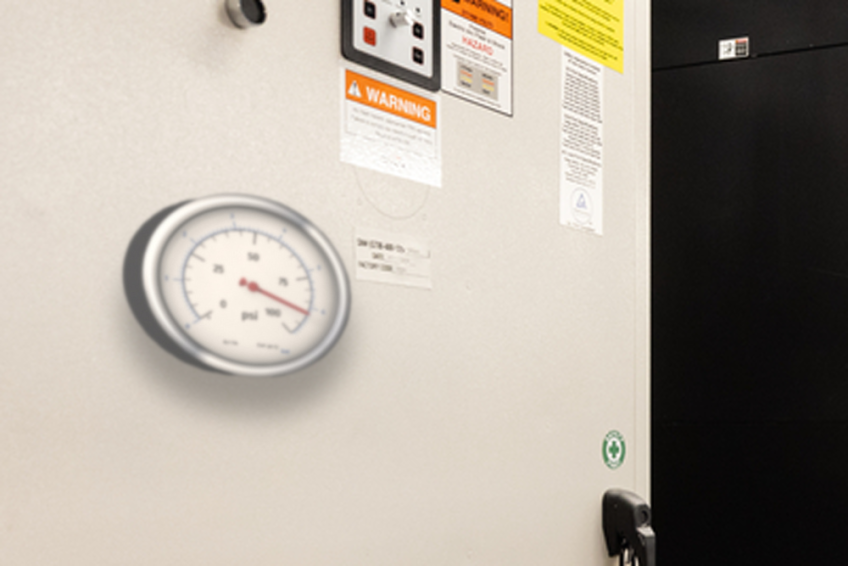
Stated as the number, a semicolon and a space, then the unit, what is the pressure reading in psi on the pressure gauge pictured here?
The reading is 90; psi
